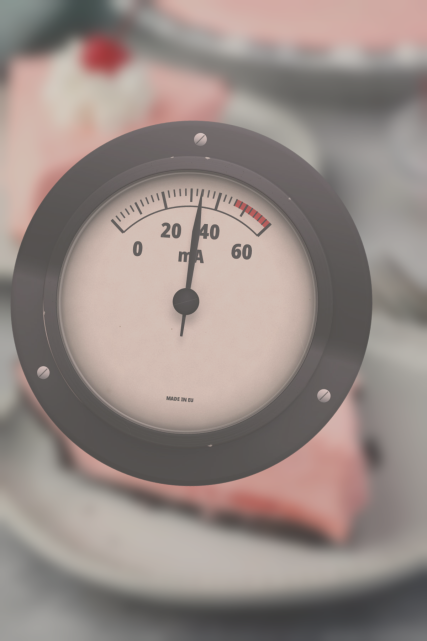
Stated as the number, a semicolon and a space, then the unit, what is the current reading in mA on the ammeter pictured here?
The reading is 34; mA
